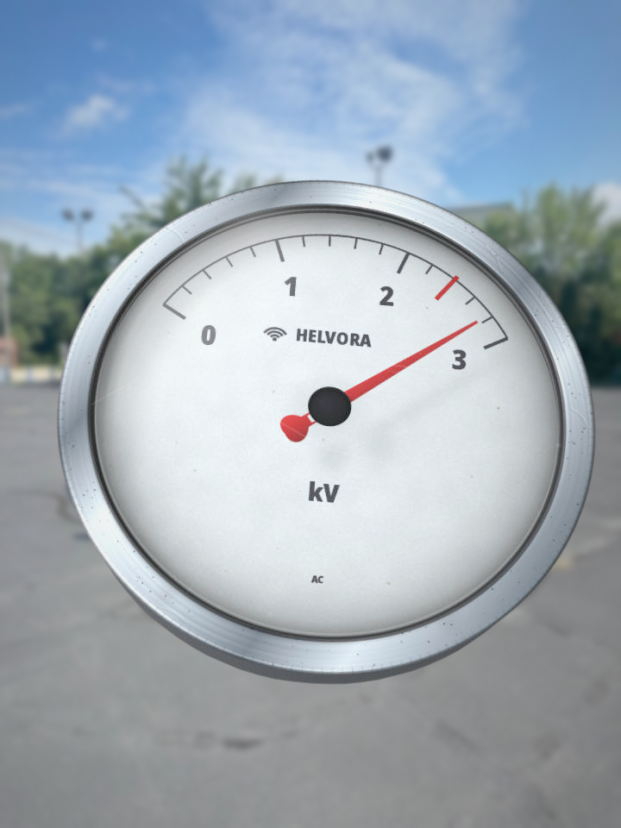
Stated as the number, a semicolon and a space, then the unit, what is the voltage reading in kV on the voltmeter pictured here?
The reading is 2.8; kV
